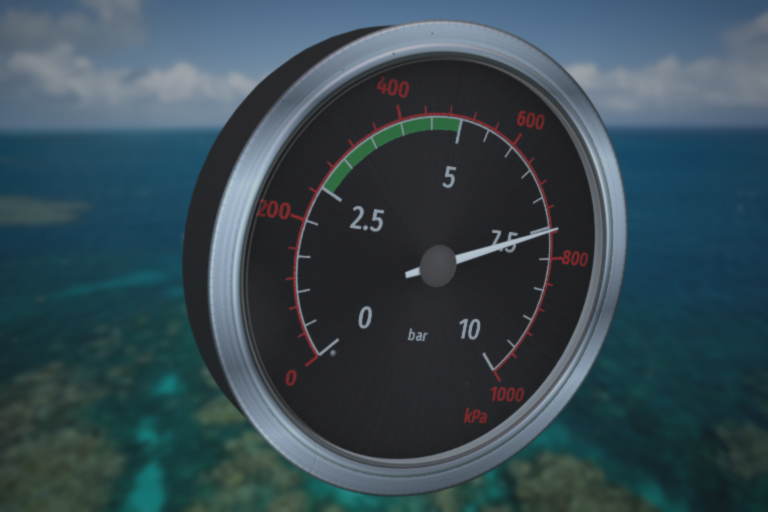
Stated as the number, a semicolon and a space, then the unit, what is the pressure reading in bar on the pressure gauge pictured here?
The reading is 7.5; bar
